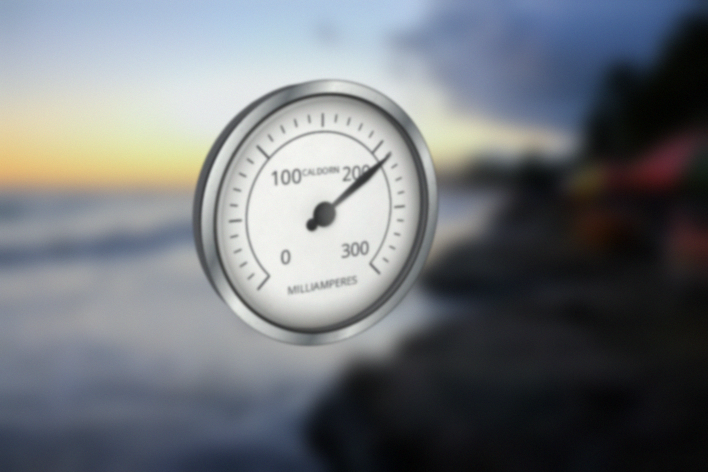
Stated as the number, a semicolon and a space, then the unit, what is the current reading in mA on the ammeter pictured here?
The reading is 210; mA
